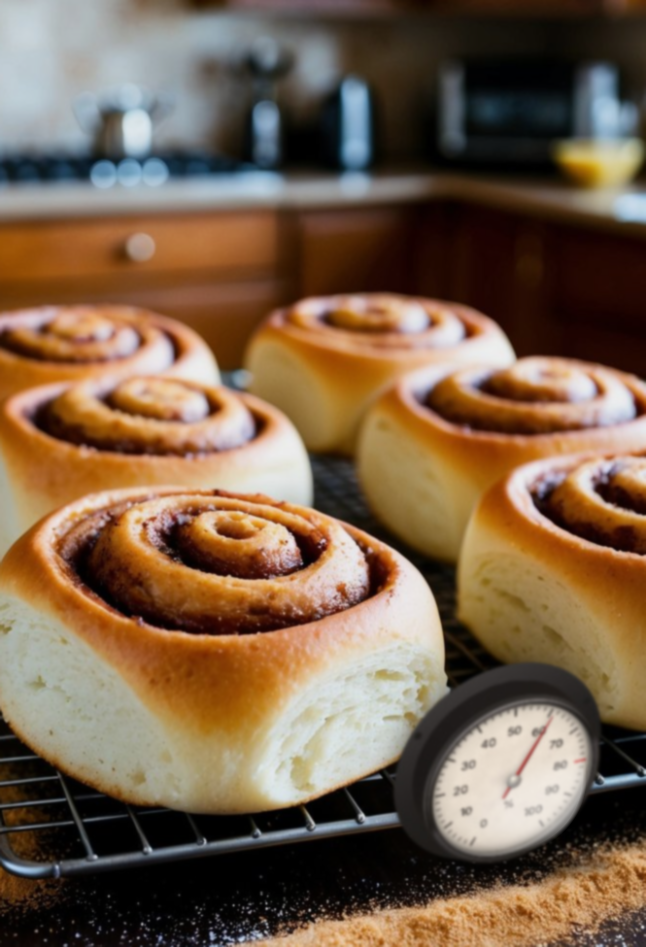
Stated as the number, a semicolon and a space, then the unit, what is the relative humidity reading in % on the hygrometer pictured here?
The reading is 60; %
